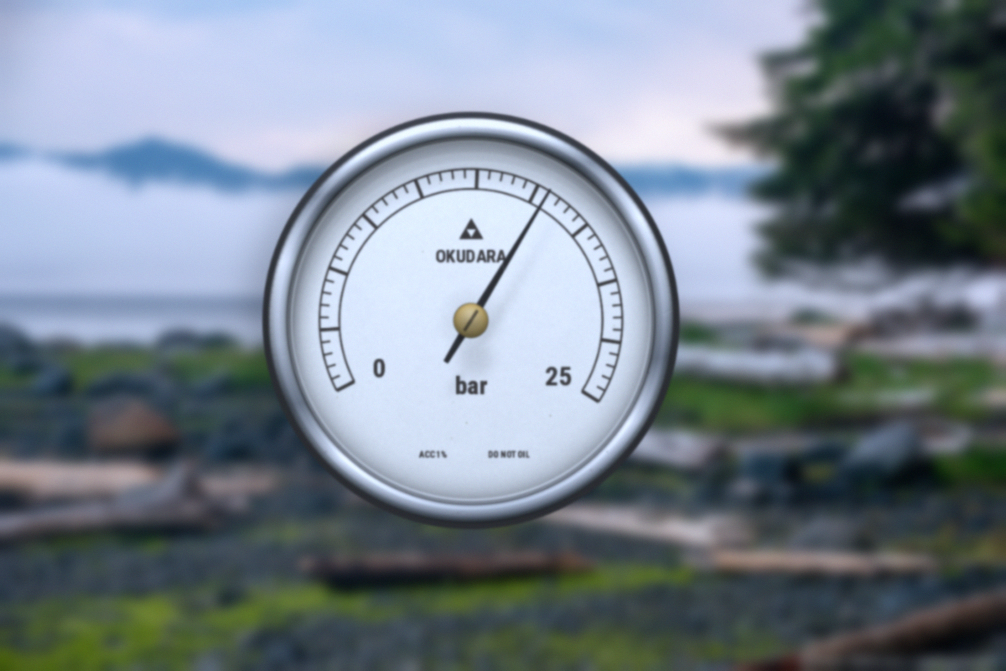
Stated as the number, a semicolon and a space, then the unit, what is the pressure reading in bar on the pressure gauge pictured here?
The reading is 15.5; bar
